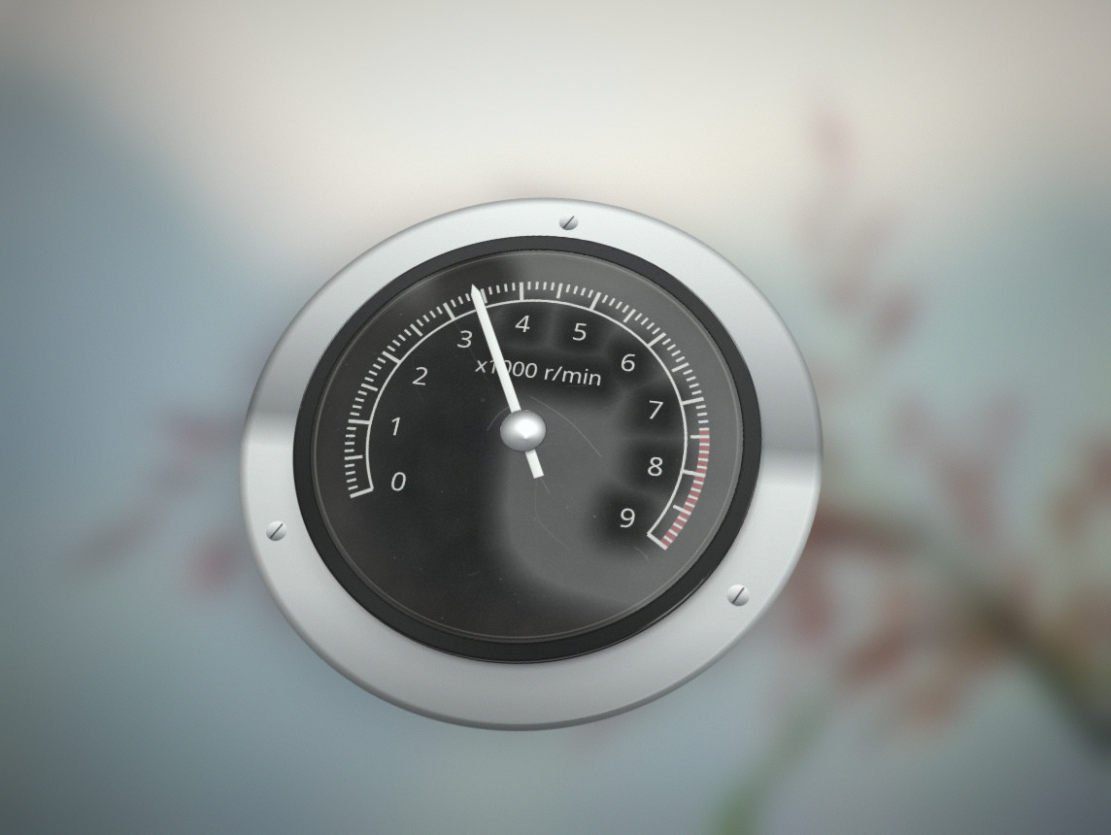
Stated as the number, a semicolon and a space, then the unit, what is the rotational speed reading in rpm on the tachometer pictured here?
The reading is 3400; rpm
